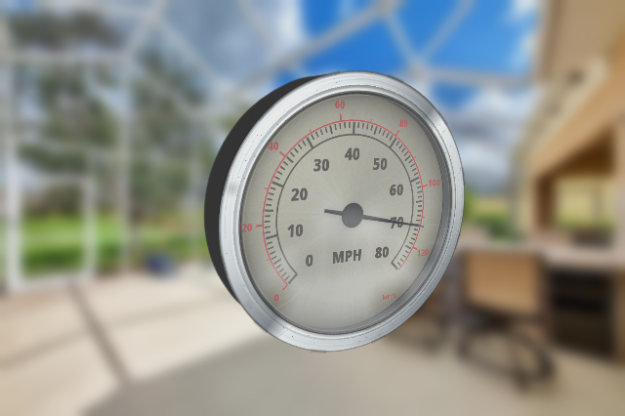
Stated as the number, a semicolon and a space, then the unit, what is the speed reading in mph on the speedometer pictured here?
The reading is 70; mph
